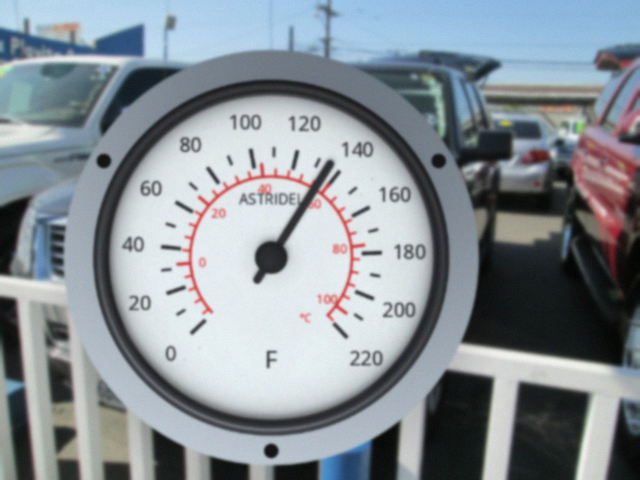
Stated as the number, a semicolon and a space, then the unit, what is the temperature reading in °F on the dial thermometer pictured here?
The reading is 135; °F
